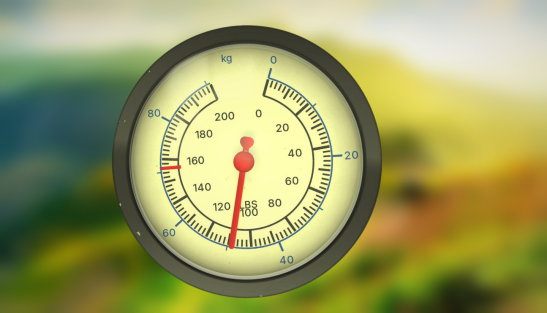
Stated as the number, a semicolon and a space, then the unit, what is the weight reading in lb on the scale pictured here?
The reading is 108; lb
